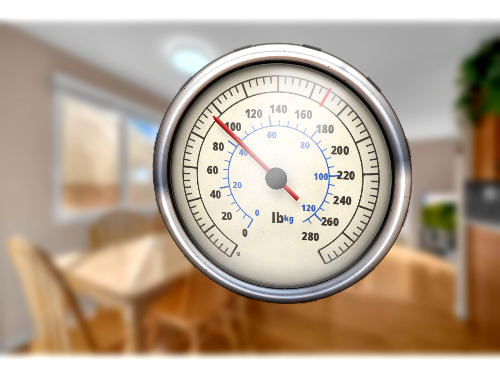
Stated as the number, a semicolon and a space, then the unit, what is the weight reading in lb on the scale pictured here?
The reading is 96; lb
